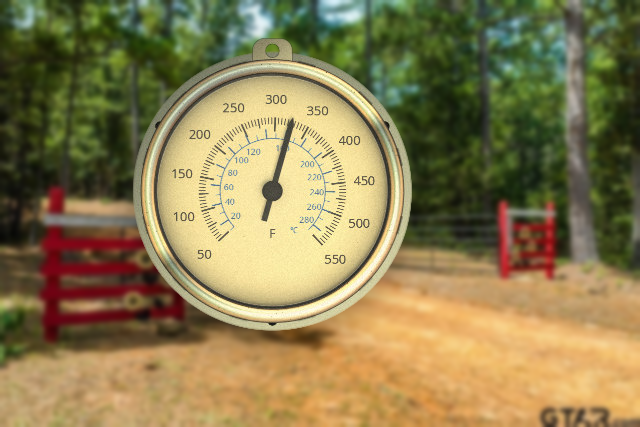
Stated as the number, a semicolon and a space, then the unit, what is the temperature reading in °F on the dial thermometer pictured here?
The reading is 325; °F
